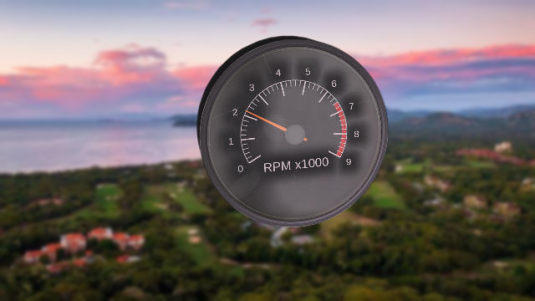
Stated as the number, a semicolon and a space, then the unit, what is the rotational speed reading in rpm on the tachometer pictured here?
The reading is 2200; rpm
